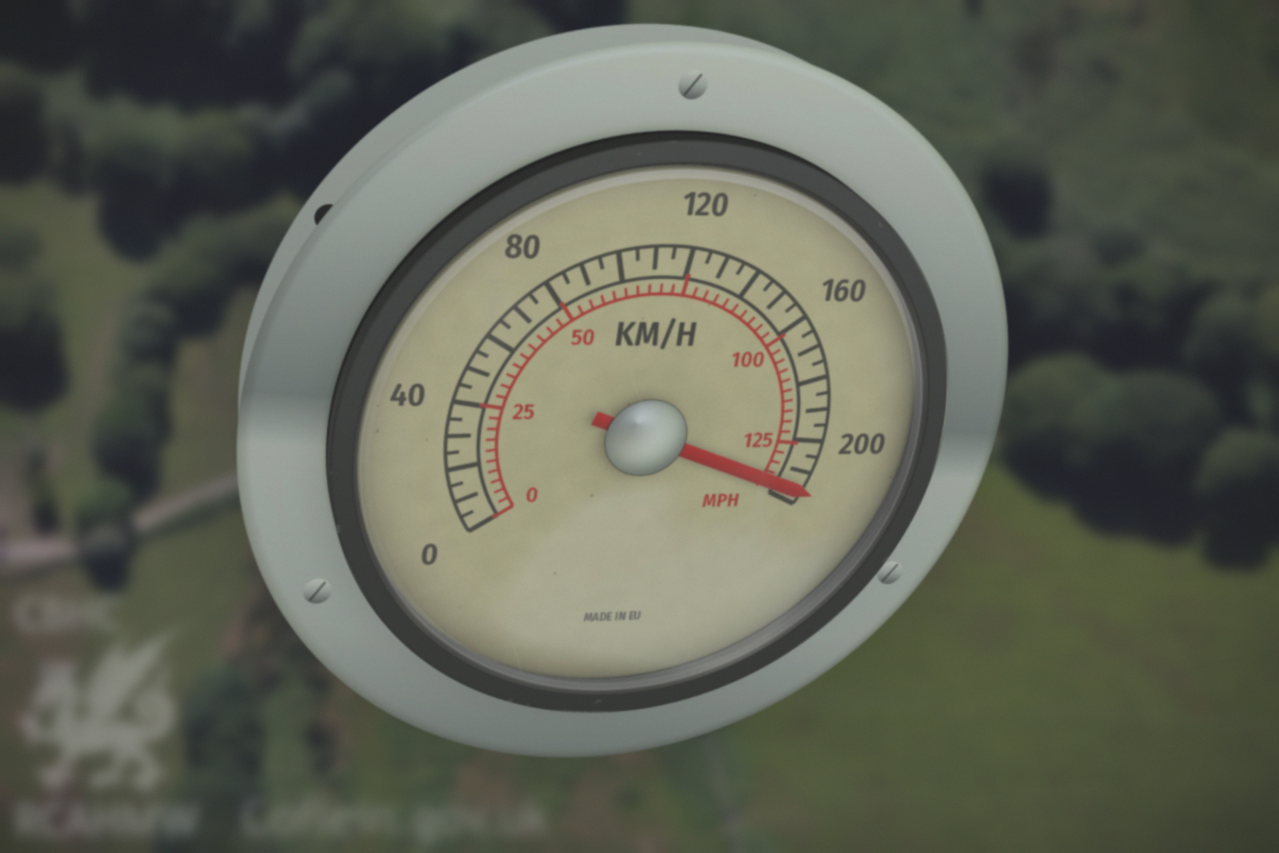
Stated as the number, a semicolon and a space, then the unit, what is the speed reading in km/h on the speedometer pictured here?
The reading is 215; km/h
